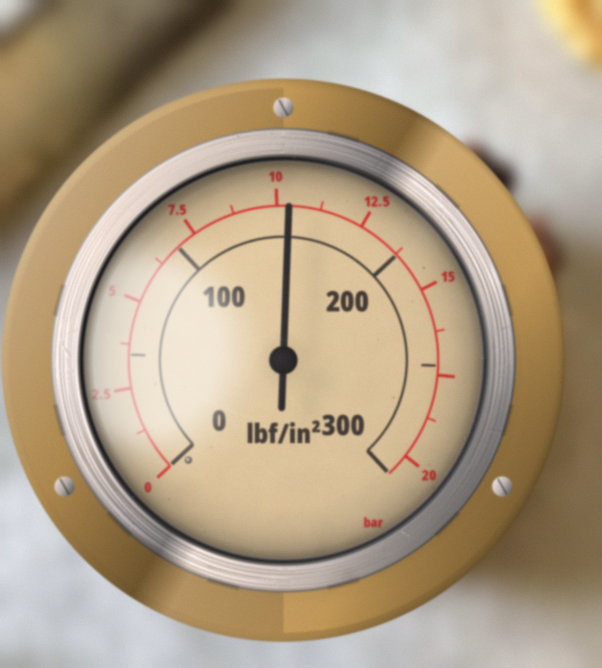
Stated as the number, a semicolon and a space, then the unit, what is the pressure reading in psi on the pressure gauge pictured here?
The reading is 150; psi
